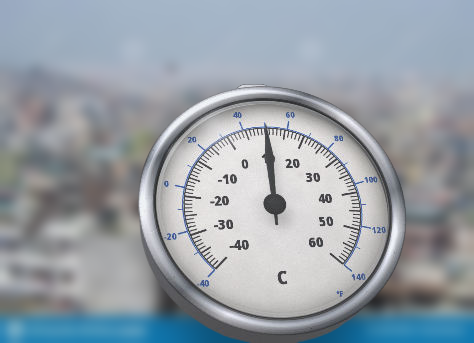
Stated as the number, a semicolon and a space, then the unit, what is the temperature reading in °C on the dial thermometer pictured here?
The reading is 10; °C
